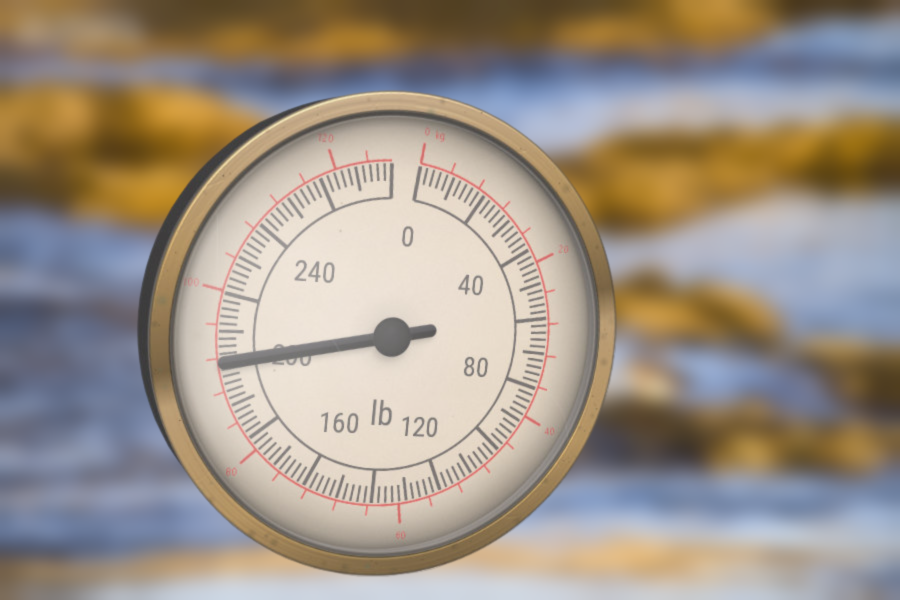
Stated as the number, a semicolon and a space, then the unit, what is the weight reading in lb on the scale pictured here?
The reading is 202; lb
